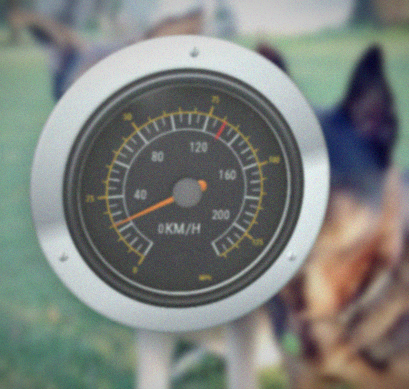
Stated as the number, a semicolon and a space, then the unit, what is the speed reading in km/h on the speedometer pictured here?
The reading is 25; km/h
